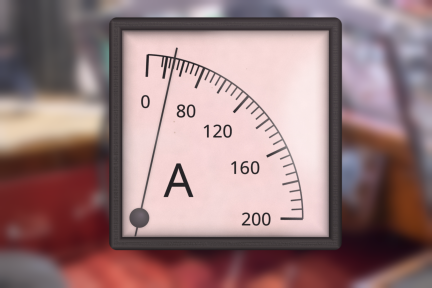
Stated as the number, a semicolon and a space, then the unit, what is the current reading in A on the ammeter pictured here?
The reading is 50; A
